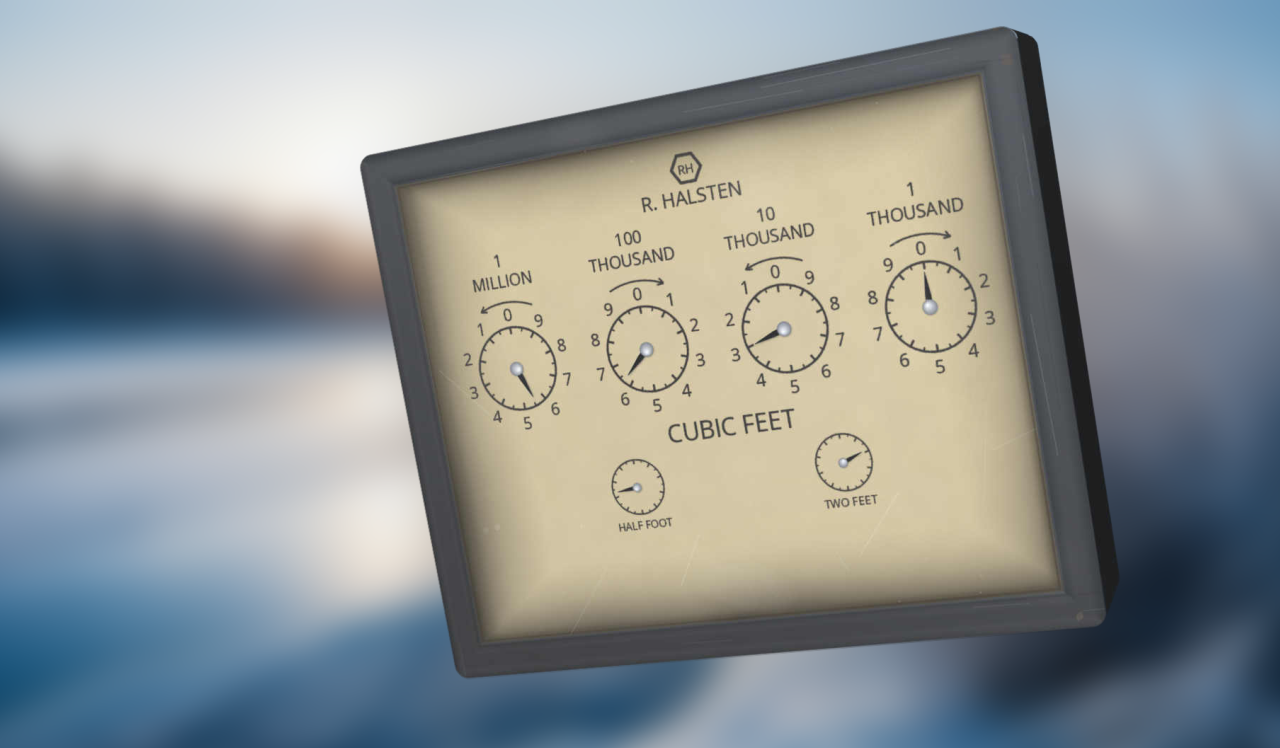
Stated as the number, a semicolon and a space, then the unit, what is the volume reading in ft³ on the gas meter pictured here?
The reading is 563000; ft³
